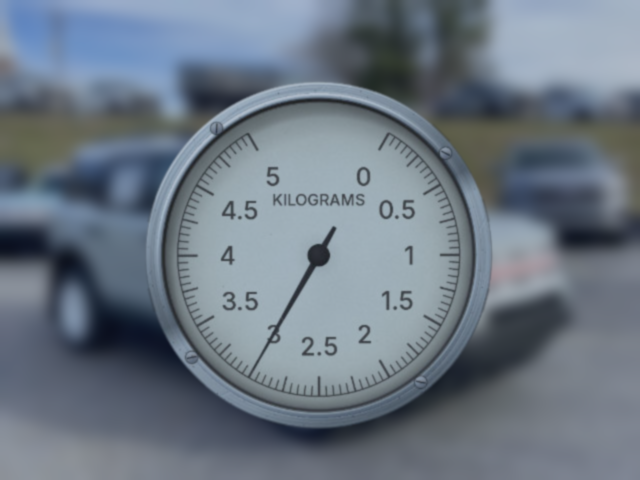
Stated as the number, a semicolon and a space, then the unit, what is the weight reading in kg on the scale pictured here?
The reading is 3; kg
